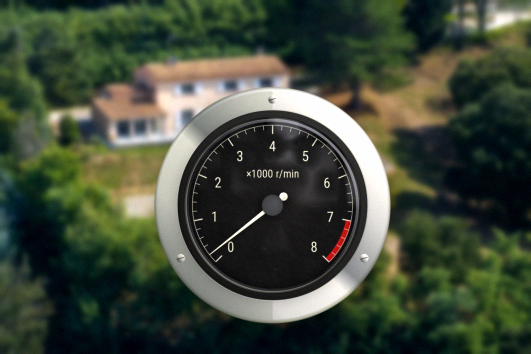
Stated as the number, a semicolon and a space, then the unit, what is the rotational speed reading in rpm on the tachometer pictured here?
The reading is 200; rpm
